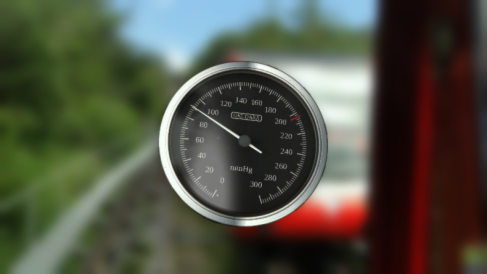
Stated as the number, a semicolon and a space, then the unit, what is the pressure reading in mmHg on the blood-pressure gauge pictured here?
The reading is 90; mmHg
